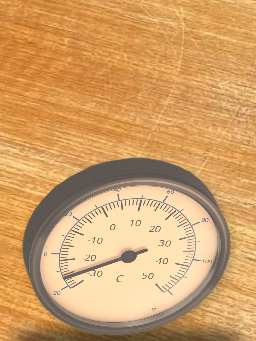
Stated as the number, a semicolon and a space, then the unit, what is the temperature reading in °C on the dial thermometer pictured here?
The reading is -25; °C
